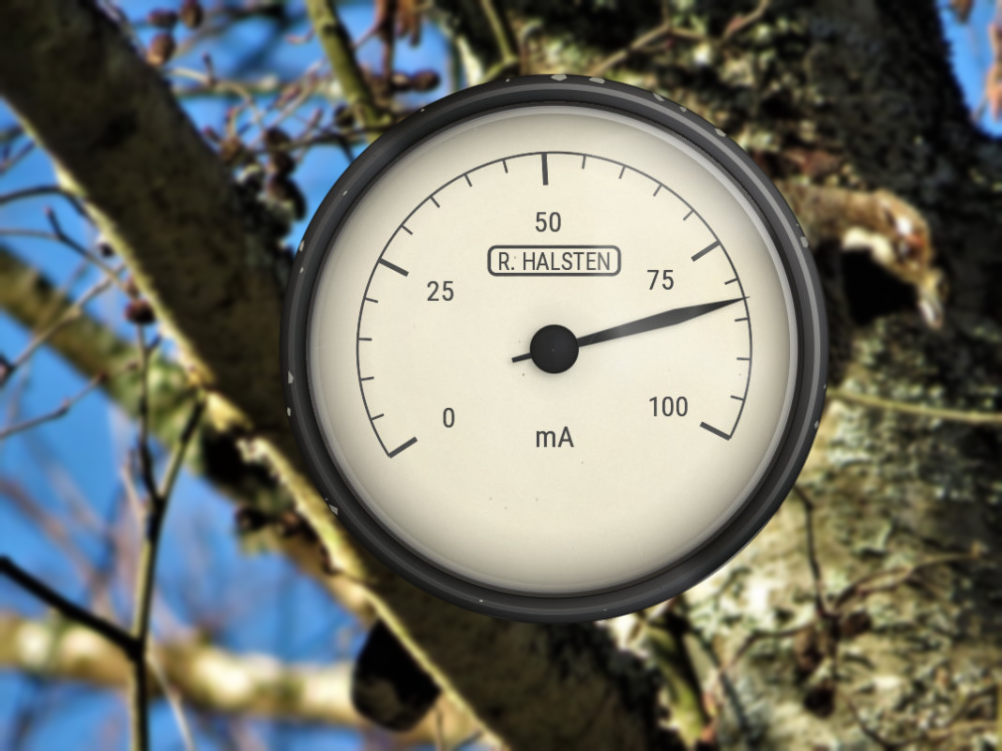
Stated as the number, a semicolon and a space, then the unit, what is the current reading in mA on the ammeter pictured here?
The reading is 82.5; mA
